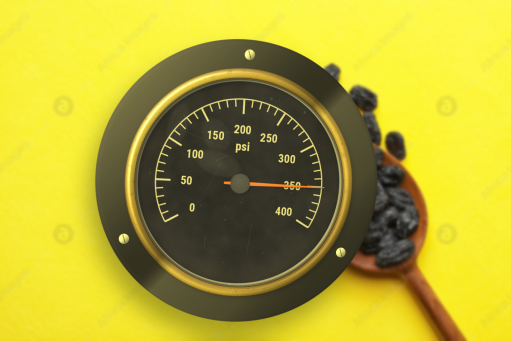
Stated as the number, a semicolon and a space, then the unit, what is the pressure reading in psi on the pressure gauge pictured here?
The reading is 350; psi
